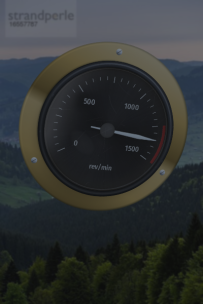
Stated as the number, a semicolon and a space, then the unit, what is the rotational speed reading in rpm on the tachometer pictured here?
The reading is 1350; rpm
